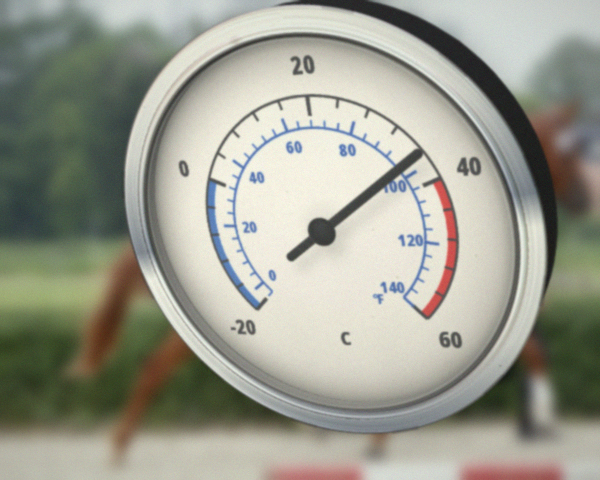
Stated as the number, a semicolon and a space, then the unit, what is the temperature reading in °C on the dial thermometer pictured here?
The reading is 36; °C
